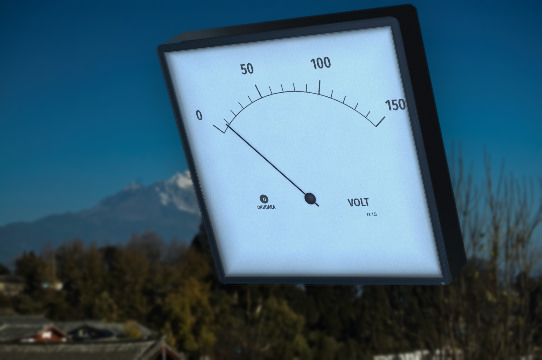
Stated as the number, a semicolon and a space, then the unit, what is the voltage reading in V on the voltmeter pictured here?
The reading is 10; V
